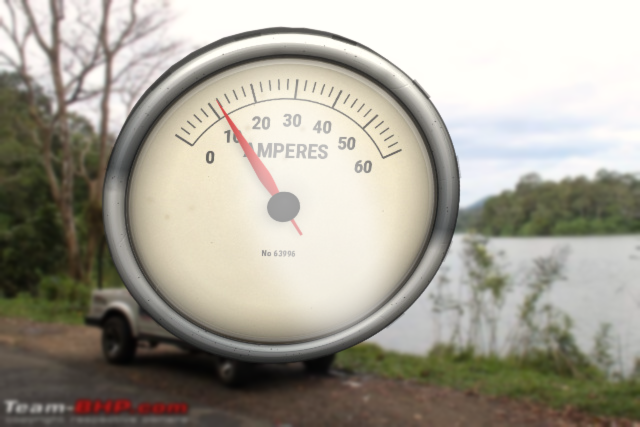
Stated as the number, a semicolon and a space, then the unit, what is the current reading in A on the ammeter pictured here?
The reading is 12; A
